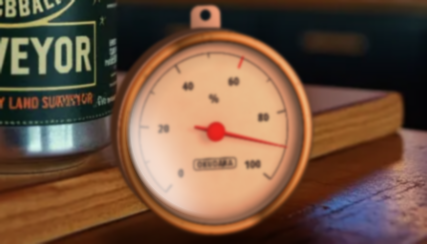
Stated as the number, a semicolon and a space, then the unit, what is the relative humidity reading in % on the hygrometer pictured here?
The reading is 90; %
